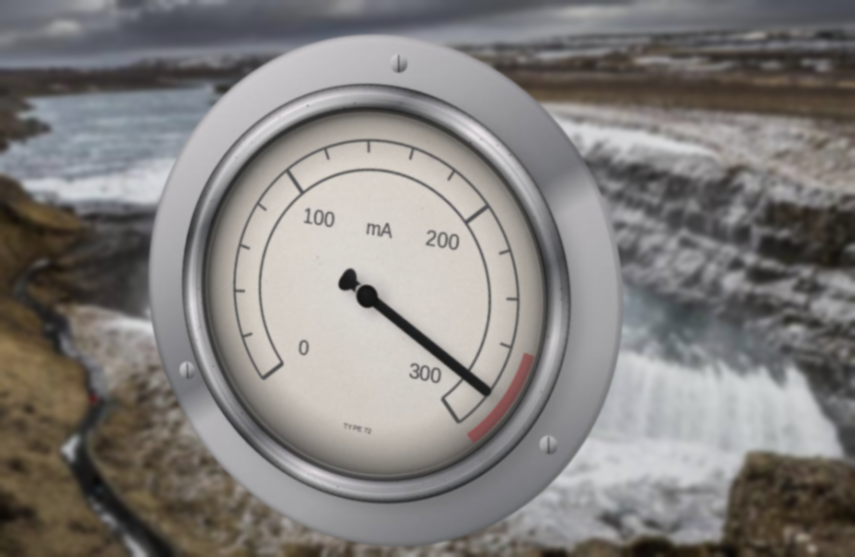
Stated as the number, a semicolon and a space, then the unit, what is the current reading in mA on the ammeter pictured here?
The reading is 280; mA
